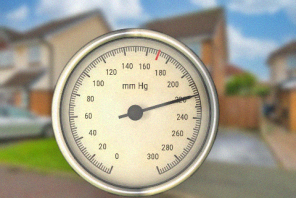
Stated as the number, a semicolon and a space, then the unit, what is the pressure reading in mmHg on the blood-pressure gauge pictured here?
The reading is 220; mmHg
